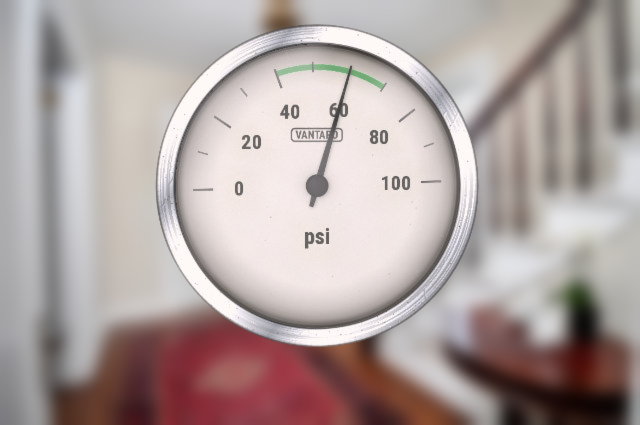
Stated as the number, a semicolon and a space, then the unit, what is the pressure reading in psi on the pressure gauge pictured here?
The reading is 60; psi
